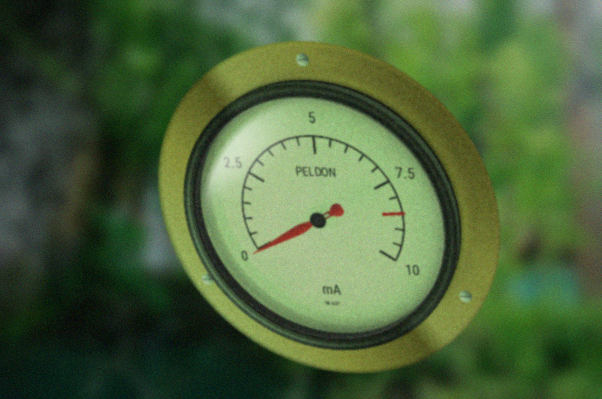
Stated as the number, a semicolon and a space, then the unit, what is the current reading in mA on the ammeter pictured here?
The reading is 0; mA
